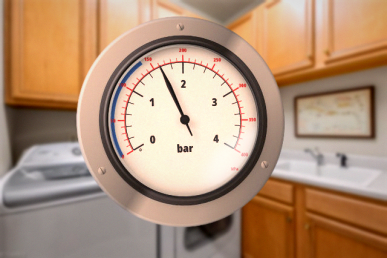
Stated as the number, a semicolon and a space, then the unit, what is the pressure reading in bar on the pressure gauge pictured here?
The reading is 1.6; bar
